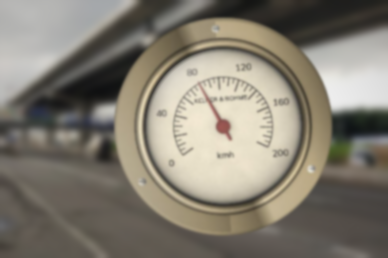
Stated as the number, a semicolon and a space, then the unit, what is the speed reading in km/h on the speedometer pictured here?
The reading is 80; km/h
